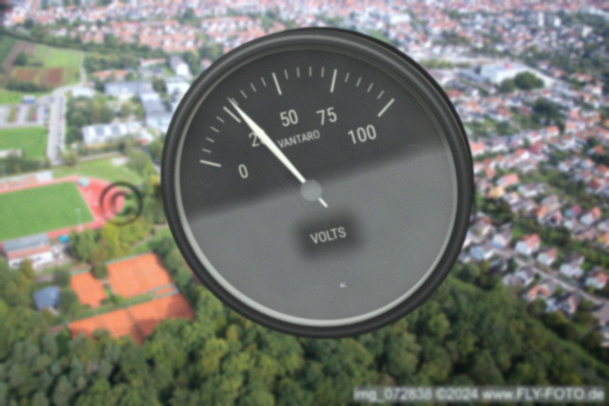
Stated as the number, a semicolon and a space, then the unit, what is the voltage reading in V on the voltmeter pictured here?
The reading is 30; V
